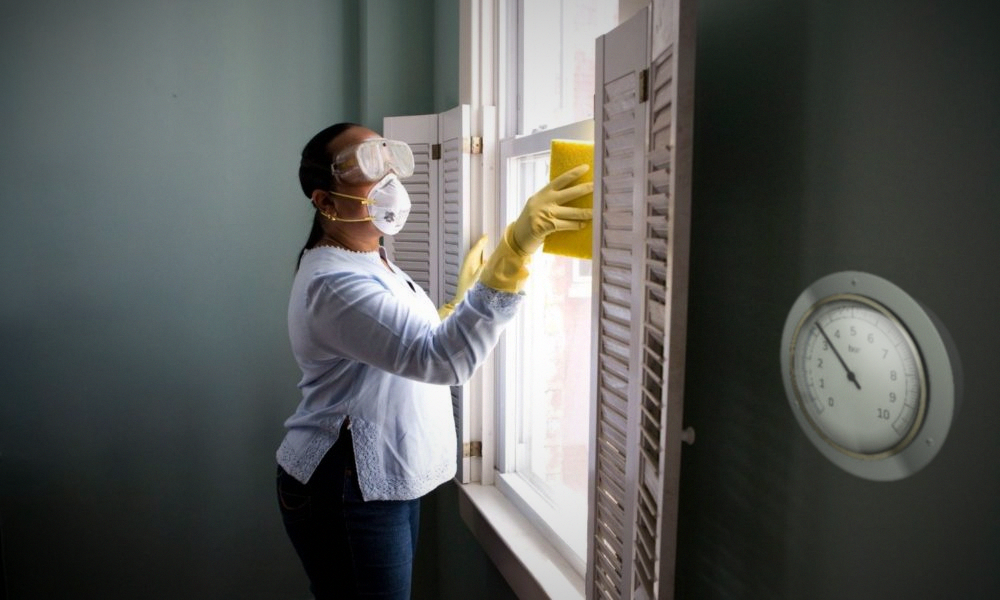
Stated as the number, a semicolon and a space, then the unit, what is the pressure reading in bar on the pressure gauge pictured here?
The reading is 3.5; bar
